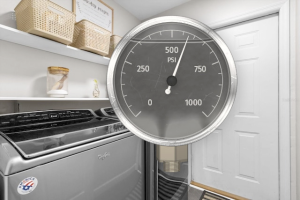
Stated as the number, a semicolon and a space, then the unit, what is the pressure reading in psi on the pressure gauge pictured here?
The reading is 575; psi
